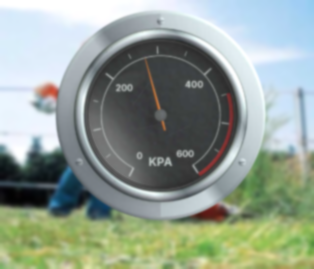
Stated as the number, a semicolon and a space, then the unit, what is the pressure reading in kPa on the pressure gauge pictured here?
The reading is 275; kPa
